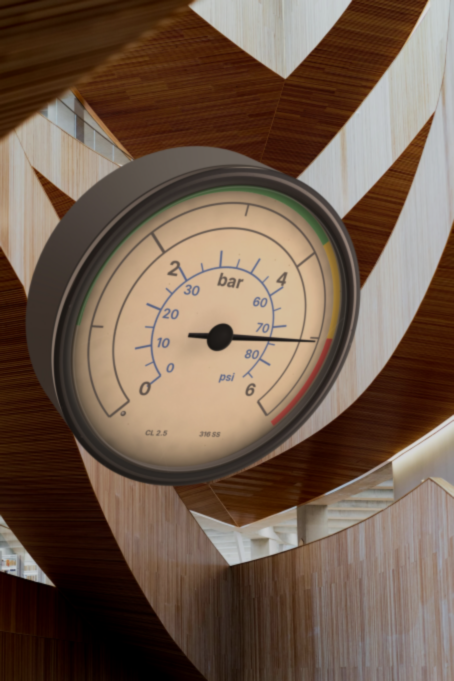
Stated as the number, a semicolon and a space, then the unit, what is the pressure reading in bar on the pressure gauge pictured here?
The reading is 5; bar
